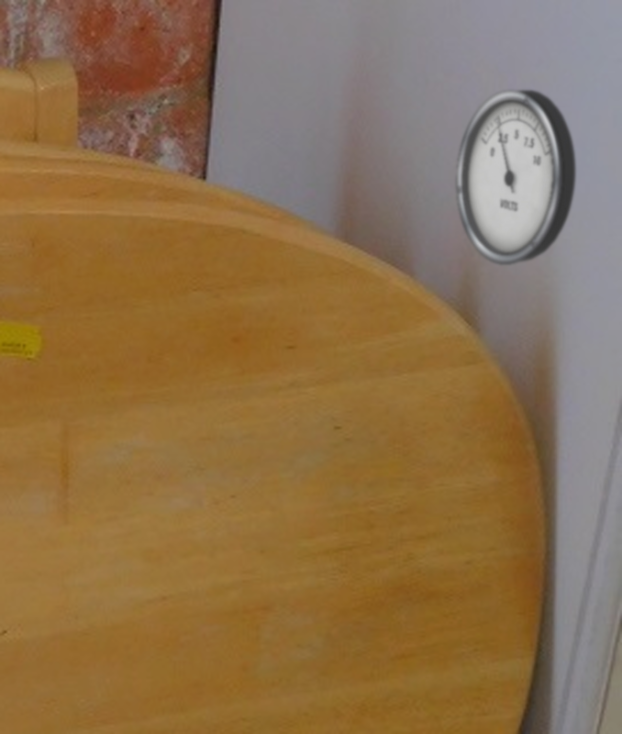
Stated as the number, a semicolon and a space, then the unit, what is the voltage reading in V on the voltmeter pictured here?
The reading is 2.5; V
